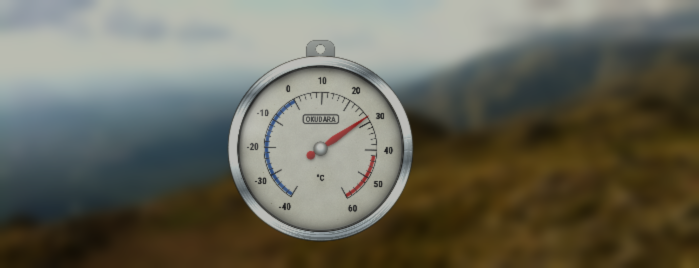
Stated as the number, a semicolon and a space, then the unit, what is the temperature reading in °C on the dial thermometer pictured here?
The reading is 28; °C
